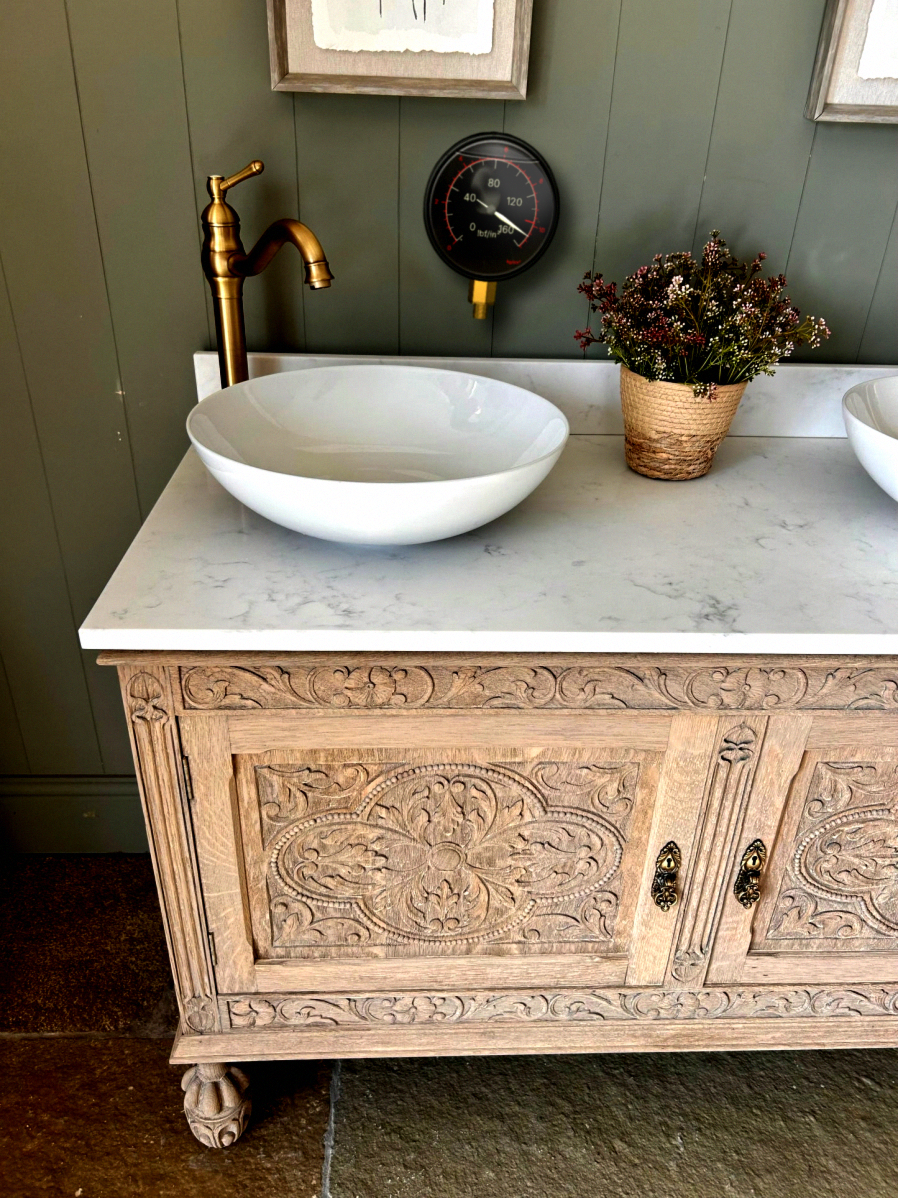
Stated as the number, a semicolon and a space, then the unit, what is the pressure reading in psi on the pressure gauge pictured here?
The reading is 150; psi
